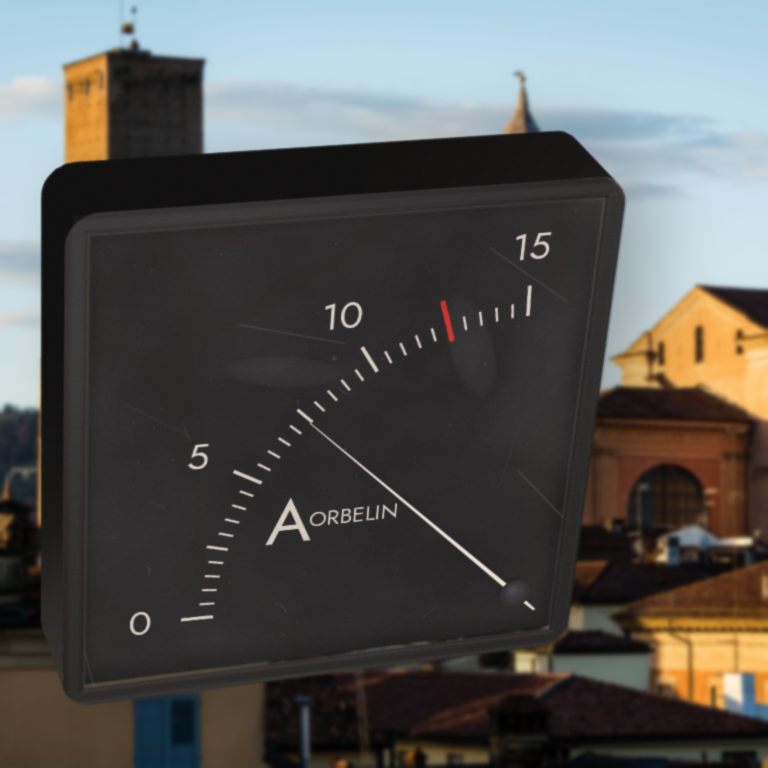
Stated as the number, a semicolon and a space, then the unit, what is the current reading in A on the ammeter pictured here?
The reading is 7.5; A
